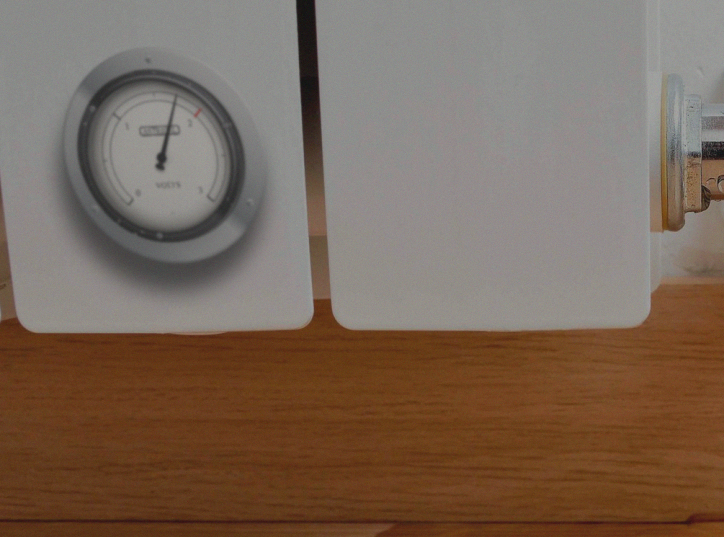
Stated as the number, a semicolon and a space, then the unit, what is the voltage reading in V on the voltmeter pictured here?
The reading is 1.75; V
